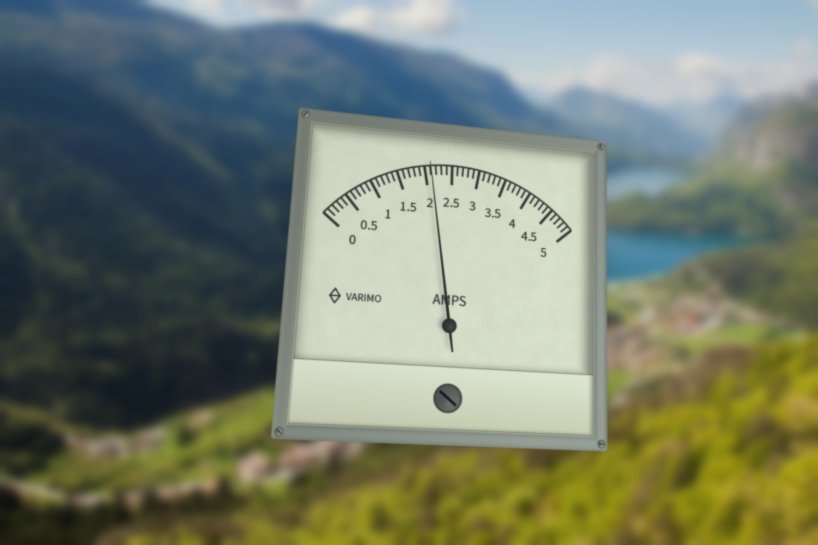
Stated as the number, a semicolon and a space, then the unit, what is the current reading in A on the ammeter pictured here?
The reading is 2.1; A
